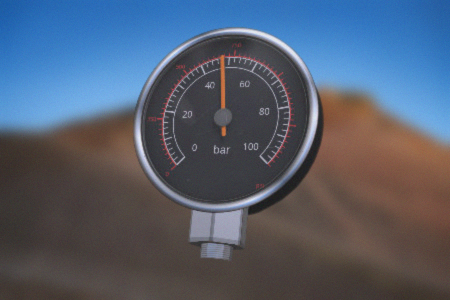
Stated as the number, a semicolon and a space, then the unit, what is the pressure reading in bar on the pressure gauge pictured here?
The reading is 48; bar
